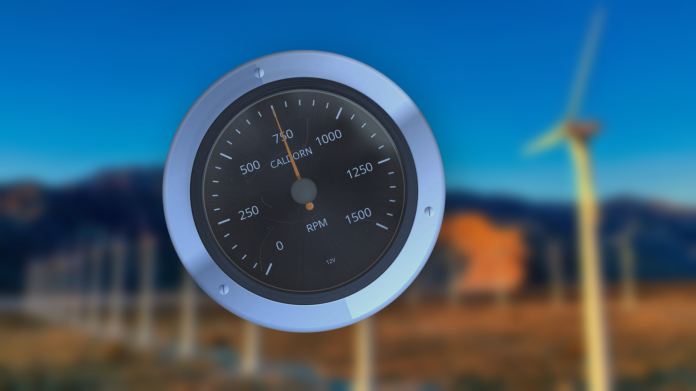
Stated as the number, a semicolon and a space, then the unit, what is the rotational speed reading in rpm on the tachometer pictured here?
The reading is 750; rpm
